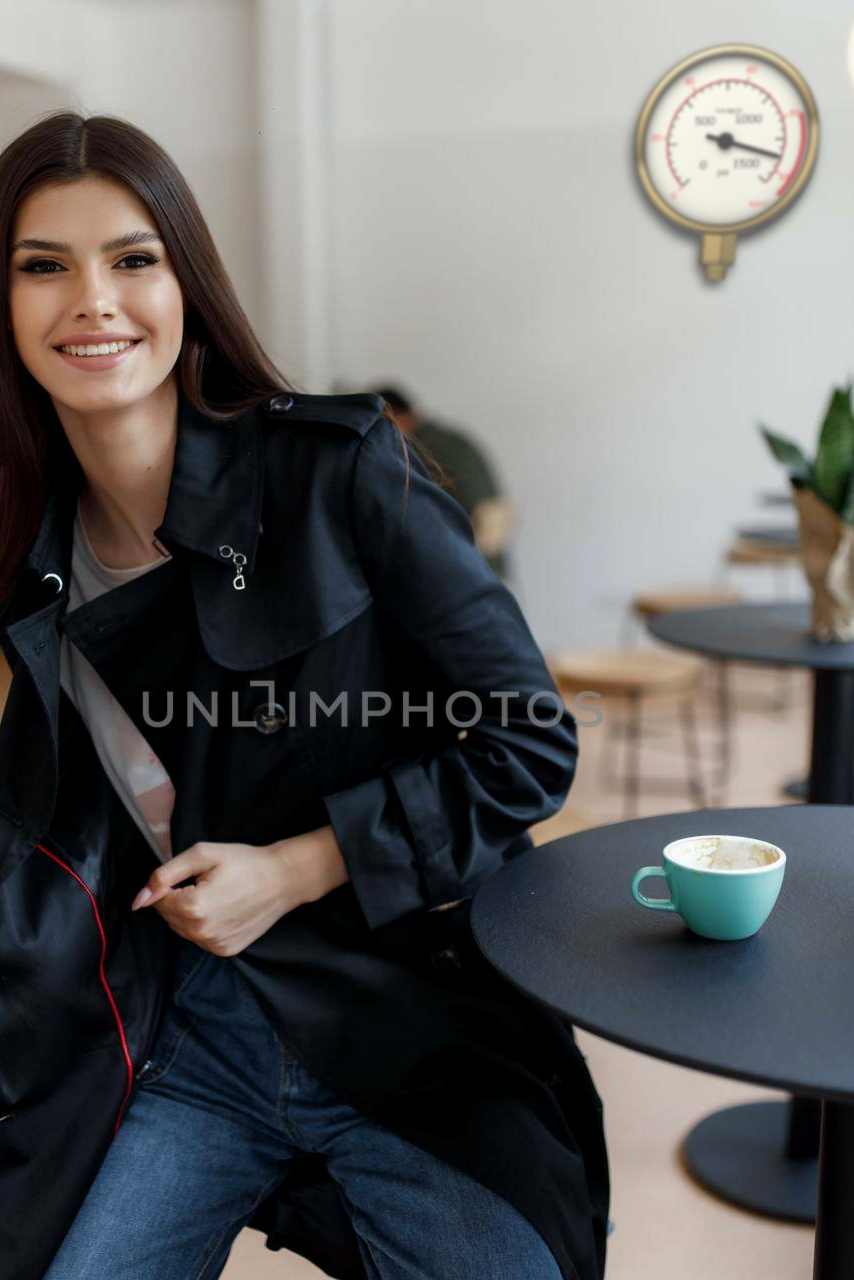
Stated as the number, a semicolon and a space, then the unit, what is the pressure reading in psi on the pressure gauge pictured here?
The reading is 1350; psi
